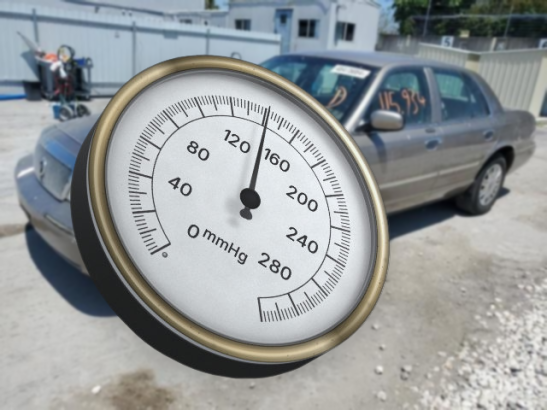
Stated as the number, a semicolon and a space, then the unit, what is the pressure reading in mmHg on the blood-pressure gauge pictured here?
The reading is 140; mmHg
